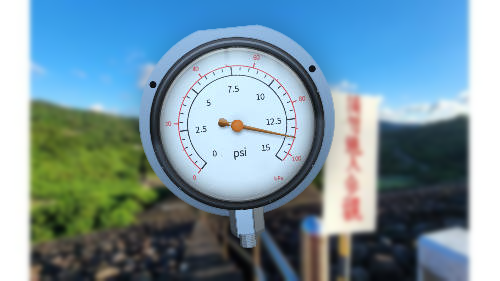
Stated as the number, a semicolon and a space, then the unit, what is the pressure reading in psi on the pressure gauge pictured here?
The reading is 13.5; psi
